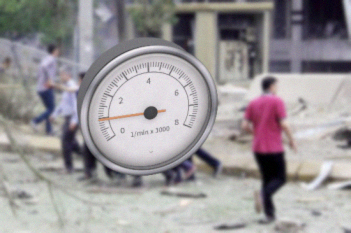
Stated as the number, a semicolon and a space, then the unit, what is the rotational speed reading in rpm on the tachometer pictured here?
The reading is 1000; rpm
